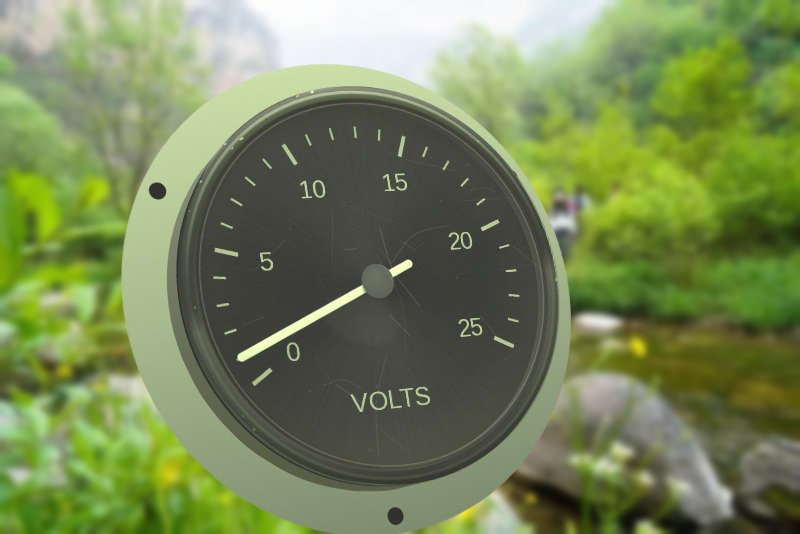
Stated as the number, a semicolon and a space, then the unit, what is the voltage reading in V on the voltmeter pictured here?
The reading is 1; V
